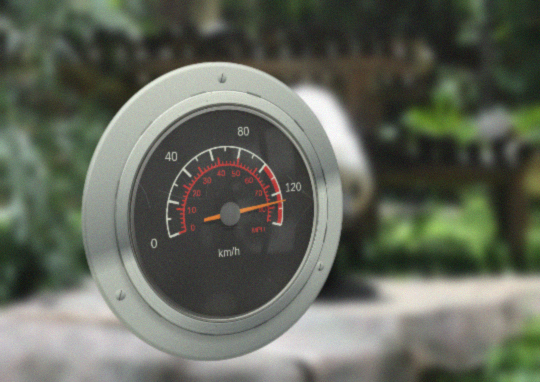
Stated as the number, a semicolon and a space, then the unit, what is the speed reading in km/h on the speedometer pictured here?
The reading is 125; km/h
